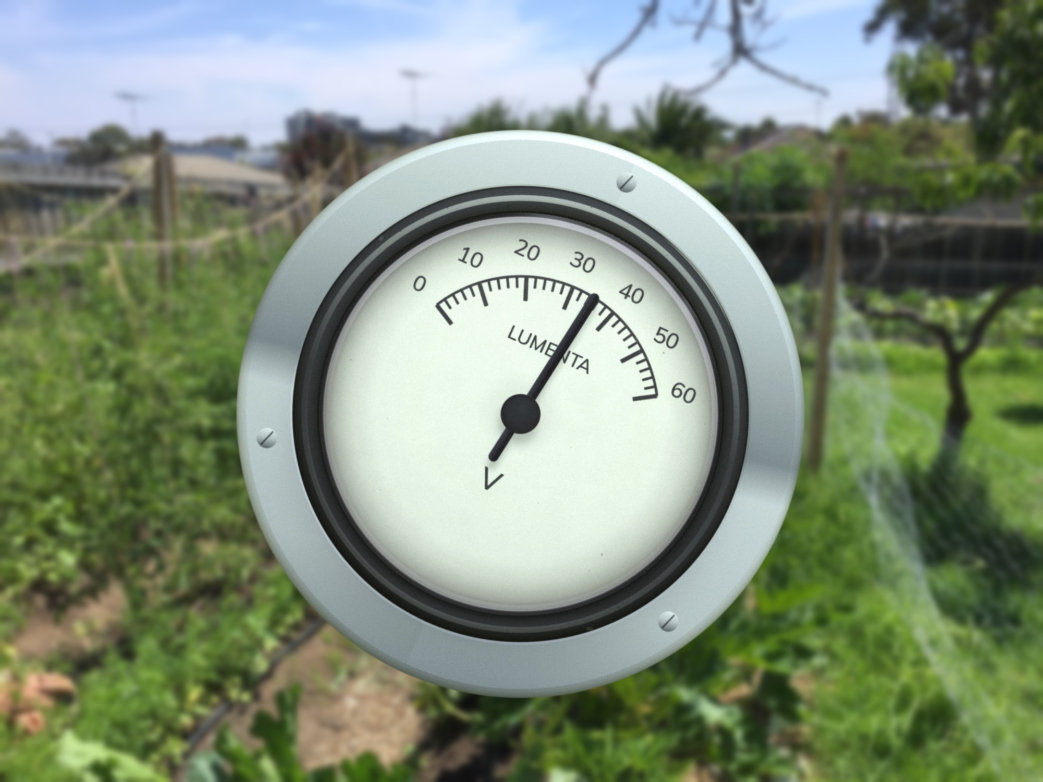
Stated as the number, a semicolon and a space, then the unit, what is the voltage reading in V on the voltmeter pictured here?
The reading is 35; V
